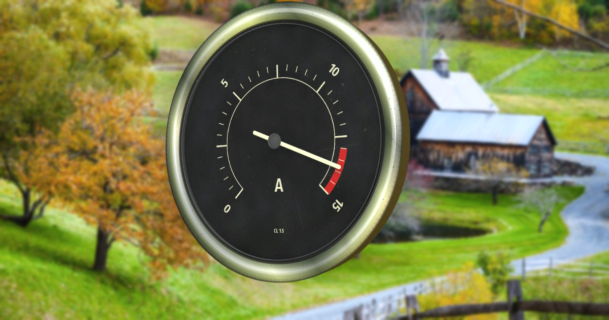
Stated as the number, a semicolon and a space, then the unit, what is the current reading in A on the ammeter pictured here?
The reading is 13.75; A
